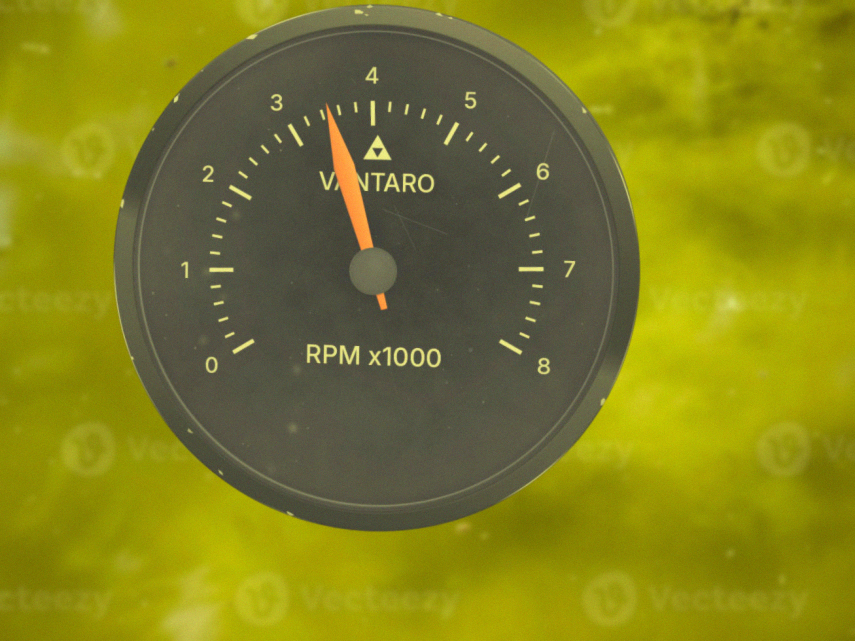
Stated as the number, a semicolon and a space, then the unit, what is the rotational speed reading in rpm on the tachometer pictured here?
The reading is 3500; rpm
